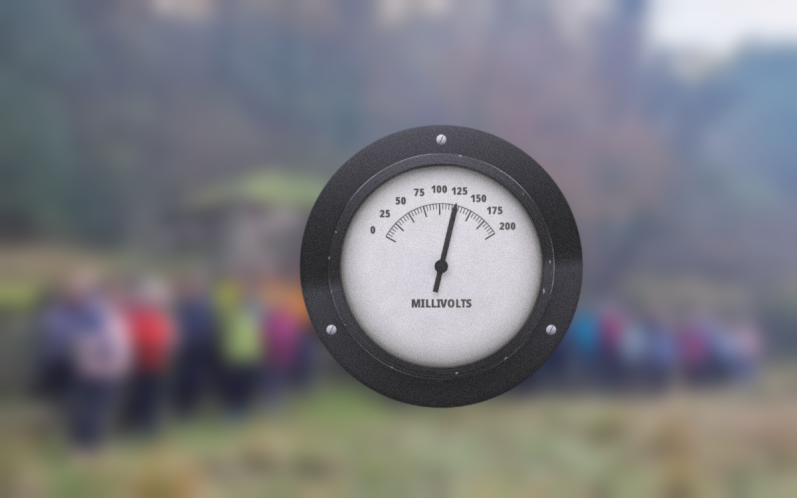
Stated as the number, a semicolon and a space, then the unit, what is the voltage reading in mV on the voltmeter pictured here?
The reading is 125; mV
